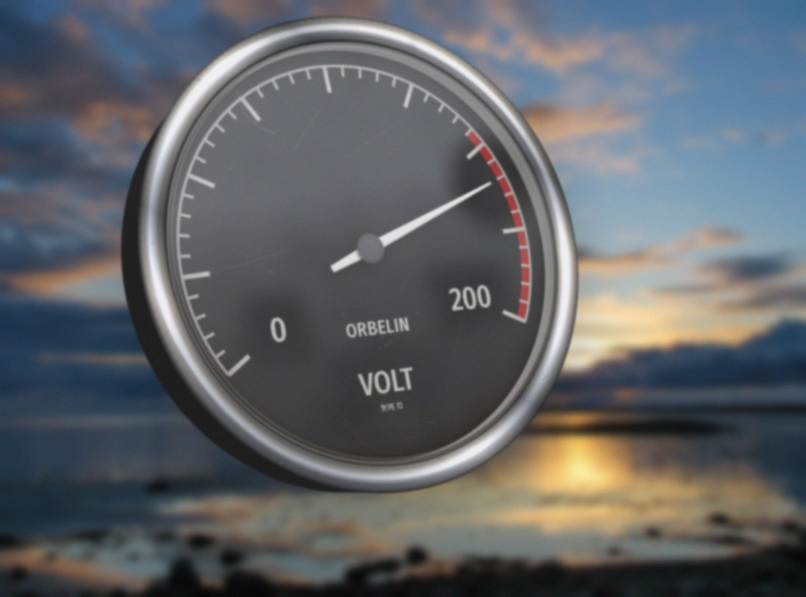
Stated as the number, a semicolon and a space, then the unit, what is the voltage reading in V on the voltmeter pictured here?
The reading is 160; V
